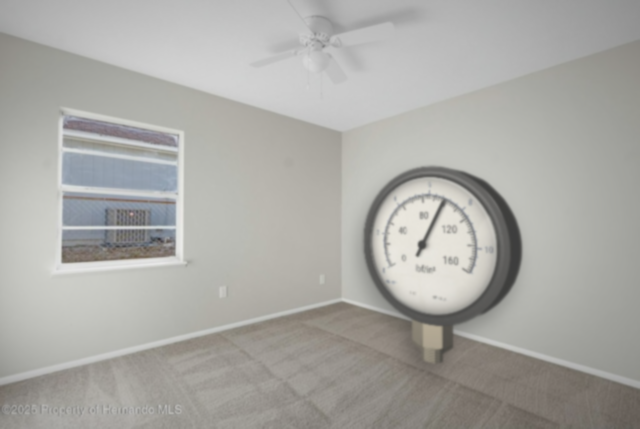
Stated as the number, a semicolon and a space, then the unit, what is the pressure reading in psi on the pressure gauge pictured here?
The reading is 100; psi
